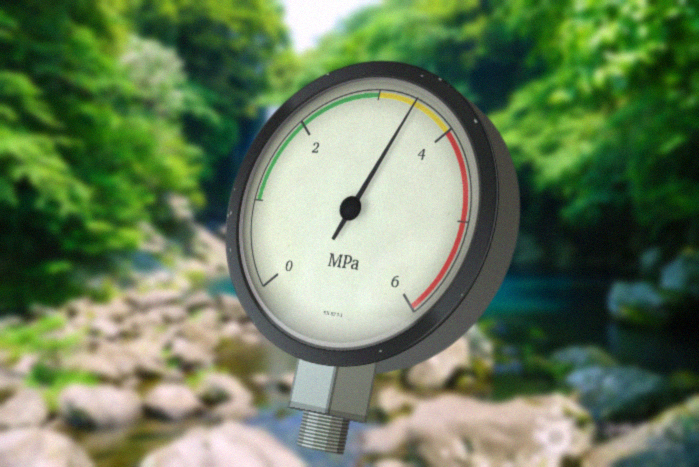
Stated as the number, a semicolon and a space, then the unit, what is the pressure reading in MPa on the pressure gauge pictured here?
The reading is 3.5; MPa
